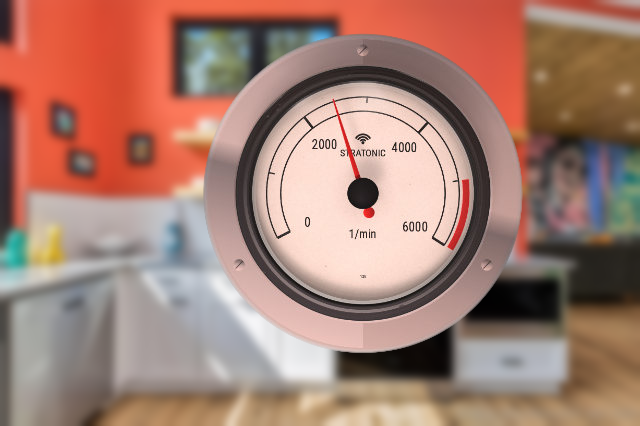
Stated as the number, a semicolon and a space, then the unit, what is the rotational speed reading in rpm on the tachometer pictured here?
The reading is 2500; rpm
